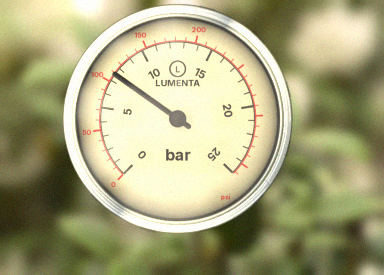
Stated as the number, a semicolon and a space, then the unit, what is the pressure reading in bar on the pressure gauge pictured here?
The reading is 7.5; bar
